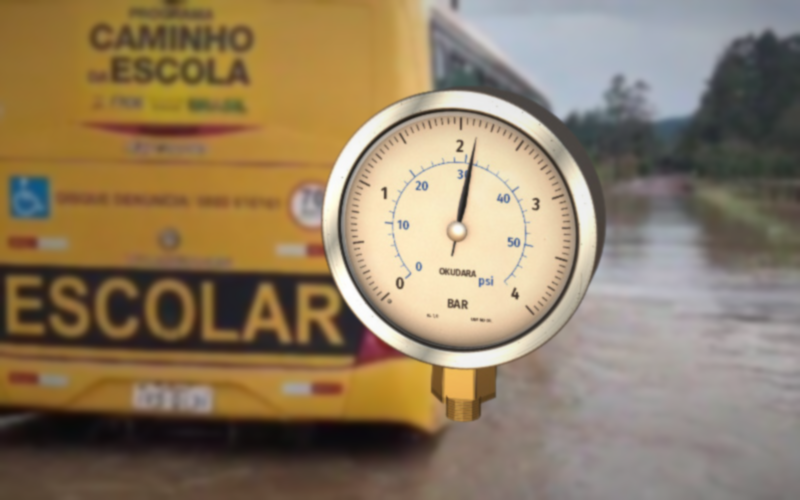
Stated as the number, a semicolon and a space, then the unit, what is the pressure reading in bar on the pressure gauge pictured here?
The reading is 2.15; bar
